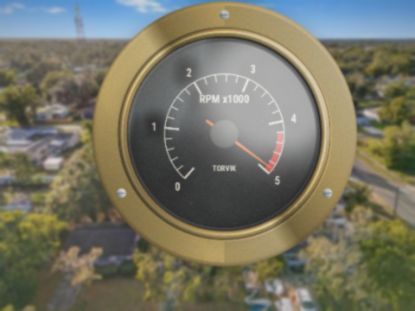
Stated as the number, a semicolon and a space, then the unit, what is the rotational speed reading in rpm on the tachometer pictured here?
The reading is 4900; rpm
